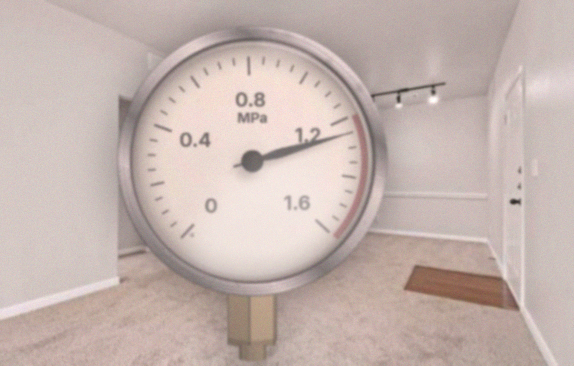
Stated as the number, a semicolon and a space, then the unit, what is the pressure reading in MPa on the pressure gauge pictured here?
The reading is 1.25; MPa
